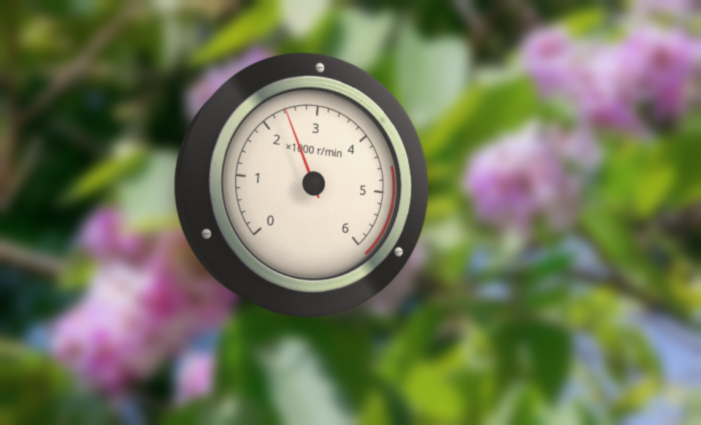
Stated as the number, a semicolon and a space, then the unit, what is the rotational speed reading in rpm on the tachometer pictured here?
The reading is 2400; rpm
